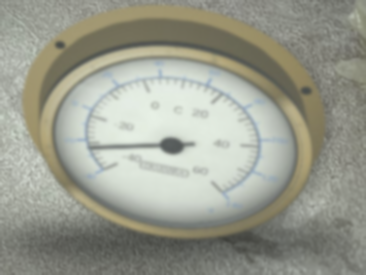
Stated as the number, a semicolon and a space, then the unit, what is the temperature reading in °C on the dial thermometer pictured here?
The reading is -30; °C
